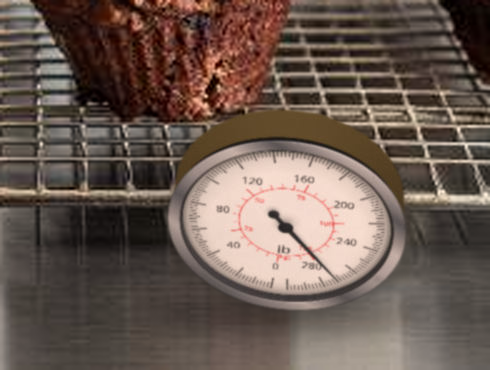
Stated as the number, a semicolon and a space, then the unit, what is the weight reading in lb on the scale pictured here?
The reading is 270; lb
